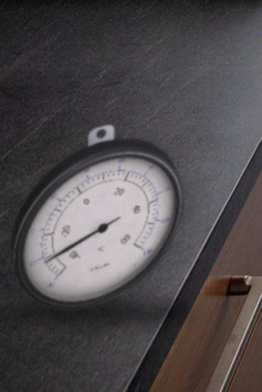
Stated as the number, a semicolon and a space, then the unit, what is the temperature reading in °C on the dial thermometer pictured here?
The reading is -30; °C
